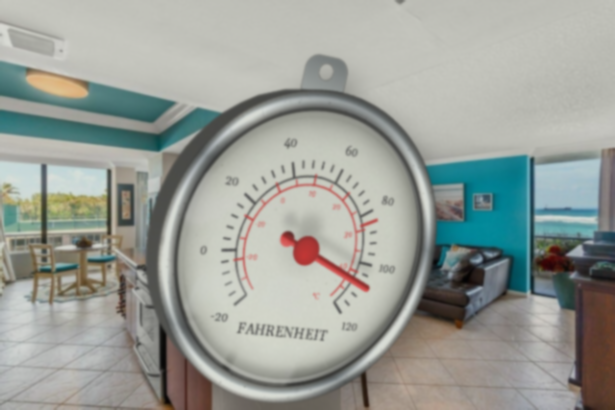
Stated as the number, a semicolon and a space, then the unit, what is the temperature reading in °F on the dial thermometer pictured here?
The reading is 108; °F
